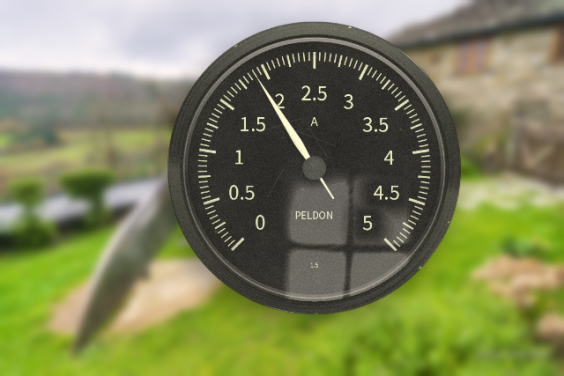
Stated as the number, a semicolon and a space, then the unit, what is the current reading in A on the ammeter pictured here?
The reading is 1.9; A
